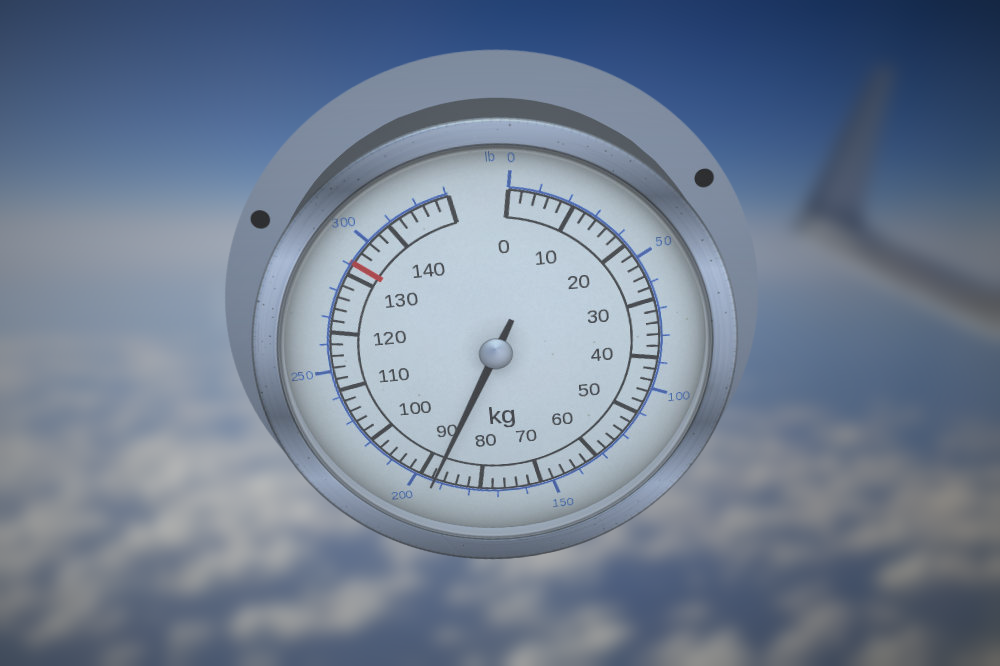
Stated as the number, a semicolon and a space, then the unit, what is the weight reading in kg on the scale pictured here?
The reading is 88; kg
